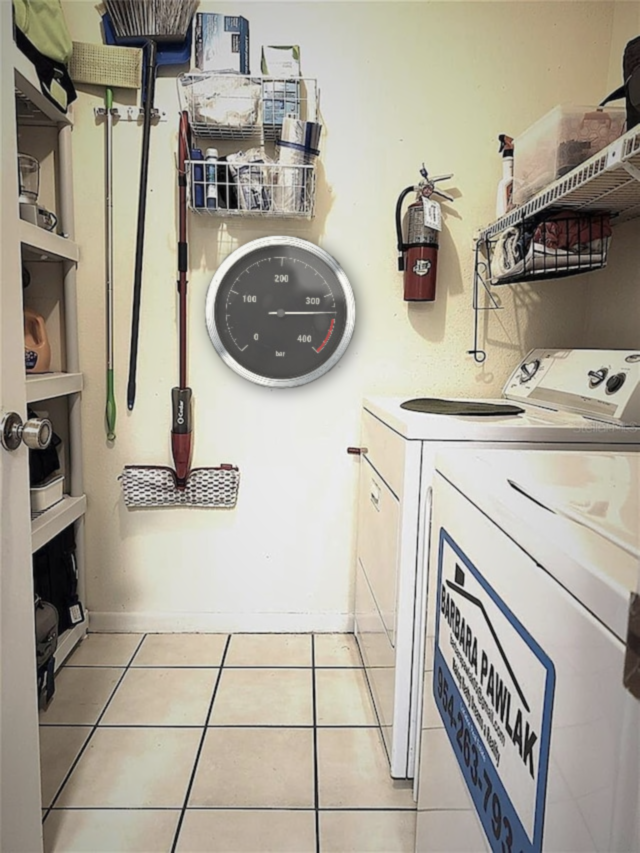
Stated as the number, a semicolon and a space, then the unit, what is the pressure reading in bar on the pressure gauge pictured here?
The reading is 330; bar
